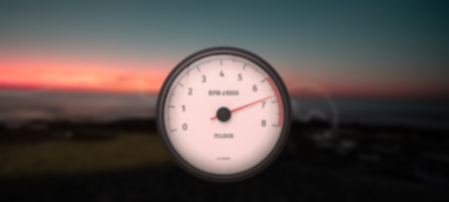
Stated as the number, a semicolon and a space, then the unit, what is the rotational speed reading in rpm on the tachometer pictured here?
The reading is 6750; rpm
